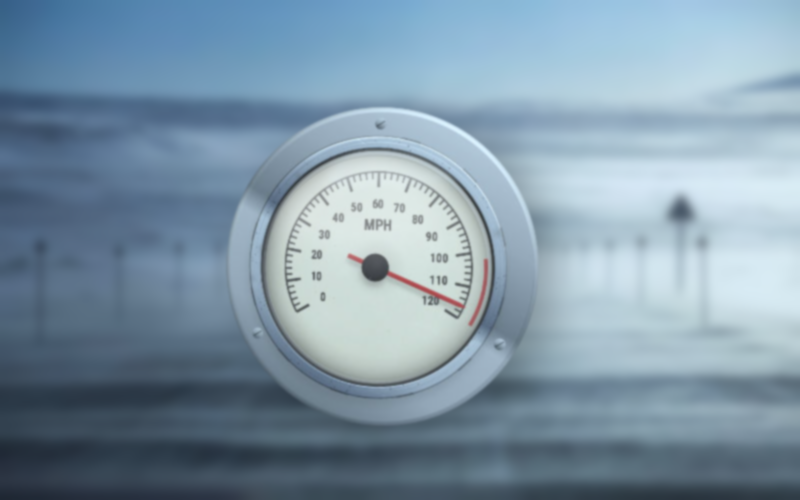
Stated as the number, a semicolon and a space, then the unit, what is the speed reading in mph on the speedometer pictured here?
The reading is 116; mph
